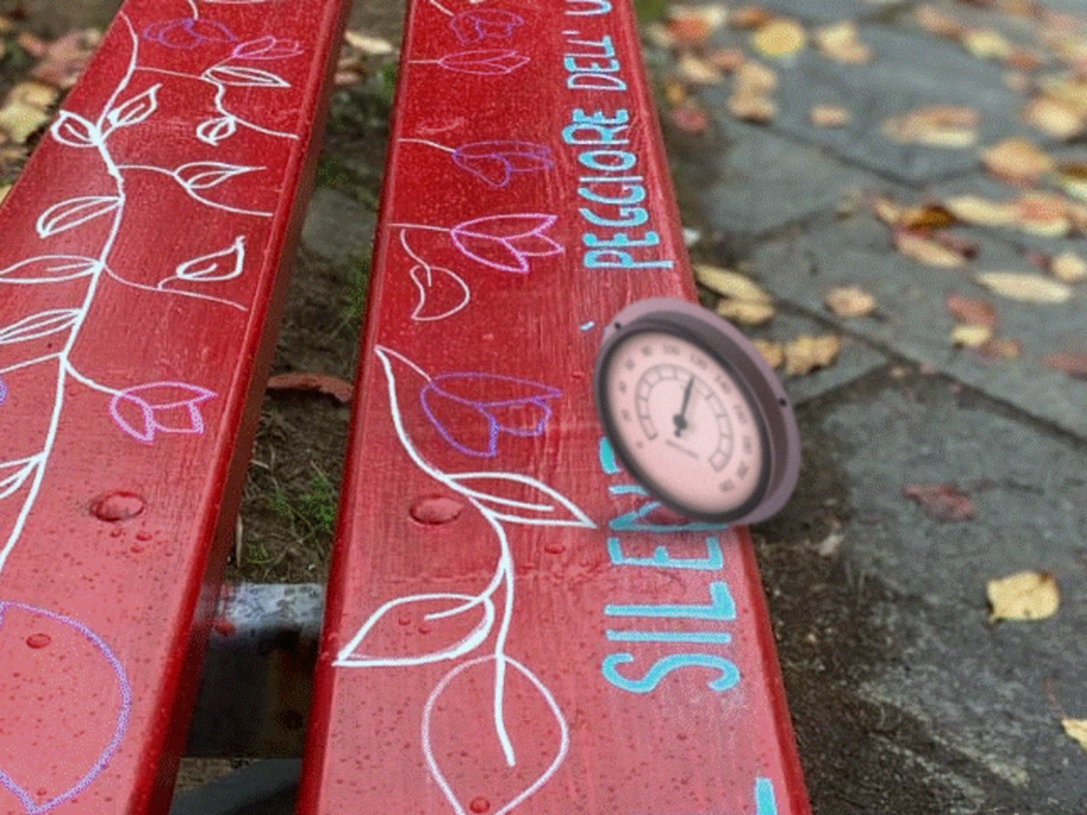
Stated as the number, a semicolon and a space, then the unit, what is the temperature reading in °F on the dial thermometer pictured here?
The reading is 120; °F
